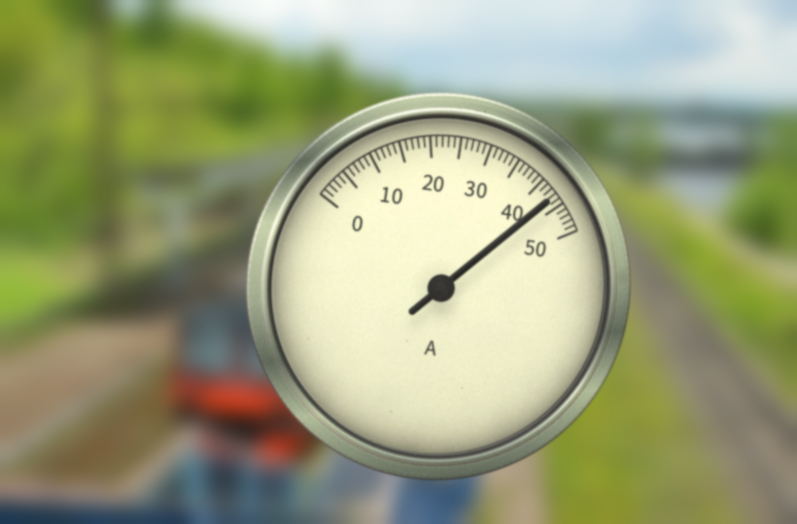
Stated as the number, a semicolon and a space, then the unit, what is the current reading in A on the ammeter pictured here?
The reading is 43; A
